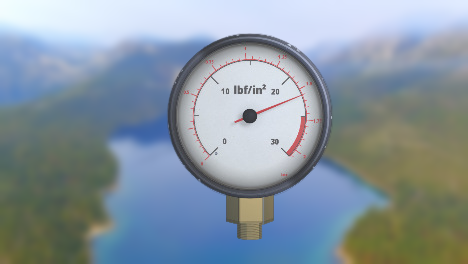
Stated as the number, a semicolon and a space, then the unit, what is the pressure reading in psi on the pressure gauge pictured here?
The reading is 22.5; psi
